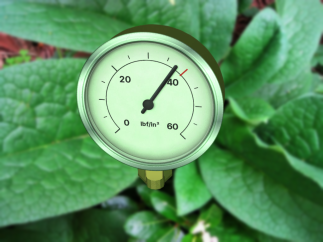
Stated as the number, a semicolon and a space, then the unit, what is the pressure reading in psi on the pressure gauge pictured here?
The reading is 37.5; psi
